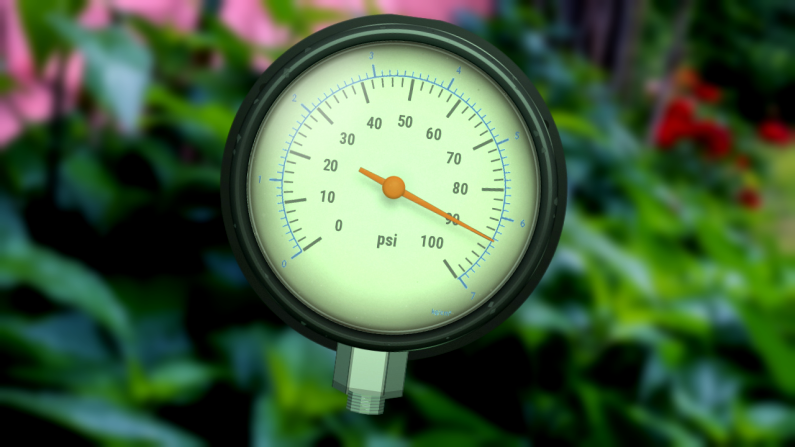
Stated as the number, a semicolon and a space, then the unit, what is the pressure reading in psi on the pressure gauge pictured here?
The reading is 90; psi
